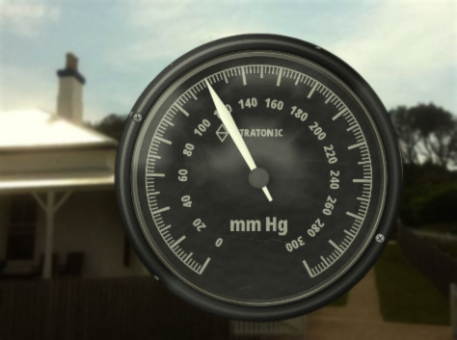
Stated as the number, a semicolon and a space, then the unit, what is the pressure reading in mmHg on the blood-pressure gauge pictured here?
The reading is 120; mmHg
